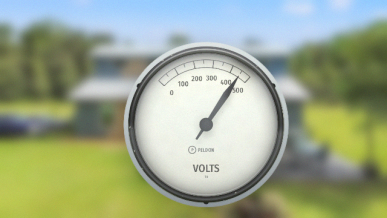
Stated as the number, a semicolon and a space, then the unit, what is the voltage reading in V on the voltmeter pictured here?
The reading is 450; V
